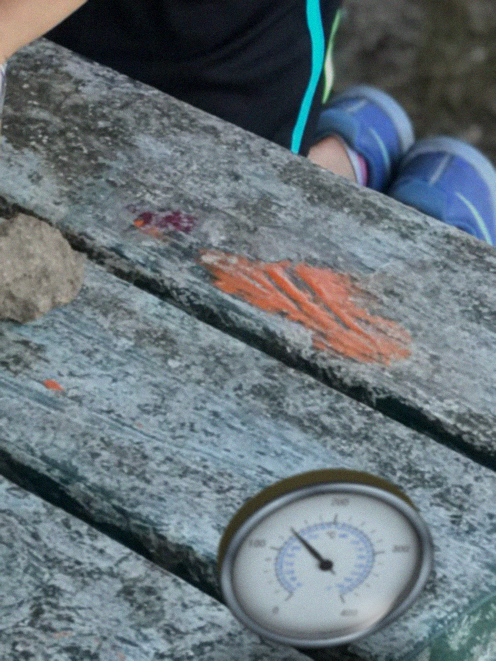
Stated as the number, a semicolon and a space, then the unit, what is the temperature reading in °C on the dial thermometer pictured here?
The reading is 140; °C
